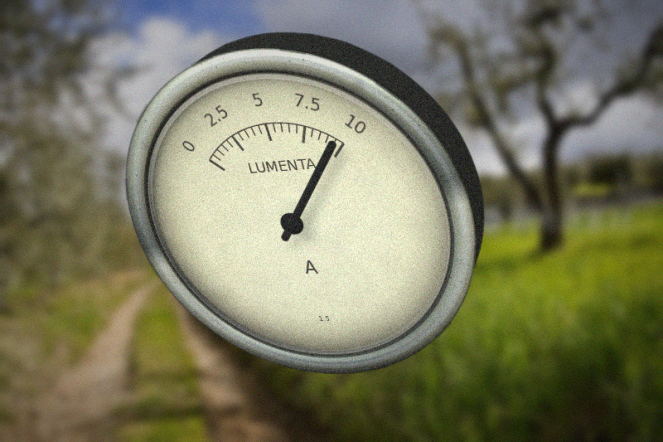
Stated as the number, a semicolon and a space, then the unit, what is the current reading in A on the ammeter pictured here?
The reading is 9.5; A
